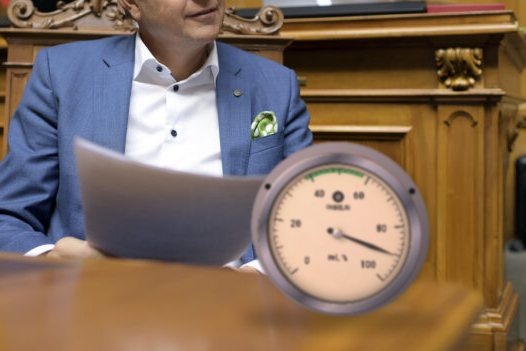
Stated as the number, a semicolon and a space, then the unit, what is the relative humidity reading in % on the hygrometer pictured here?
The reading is 90; %
